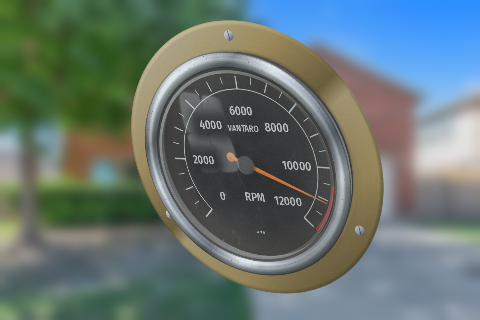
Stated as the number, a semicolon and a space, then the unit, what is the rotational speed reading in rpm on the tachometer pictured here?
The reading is 11000; rpm
